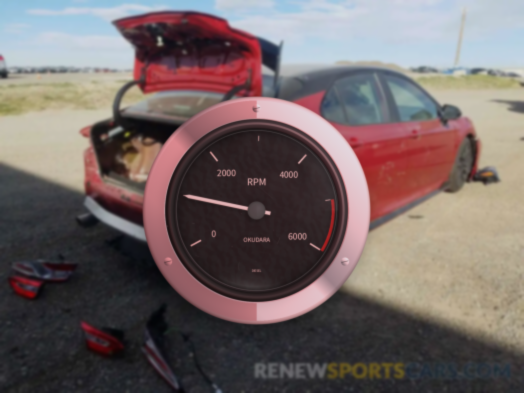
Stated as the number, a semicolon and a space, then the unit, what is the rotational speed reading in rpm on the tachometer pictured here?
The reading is 1000; rpm
